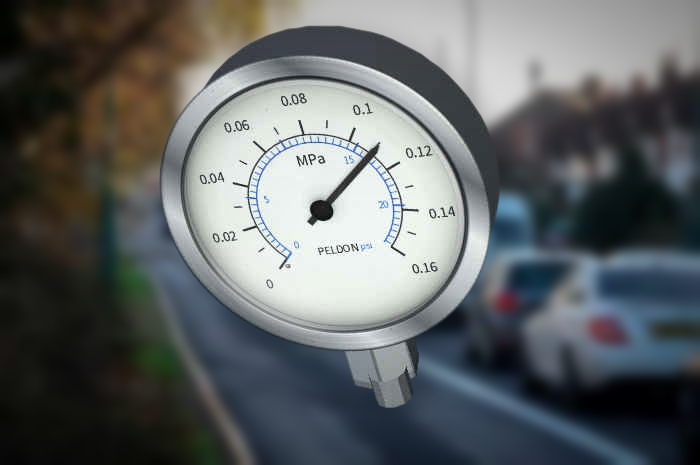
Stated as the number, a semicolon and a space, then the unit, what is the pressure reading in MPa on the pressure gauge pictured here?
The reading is 0.11; MPa
